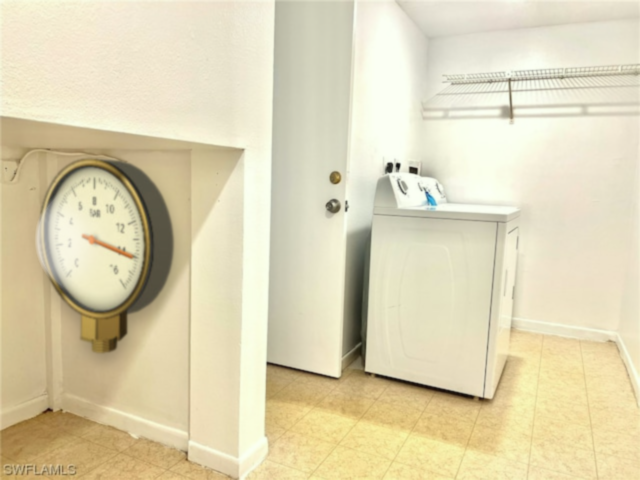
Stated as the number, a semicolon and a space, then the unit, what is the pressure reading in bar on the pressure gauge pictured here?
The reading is 14; bar
